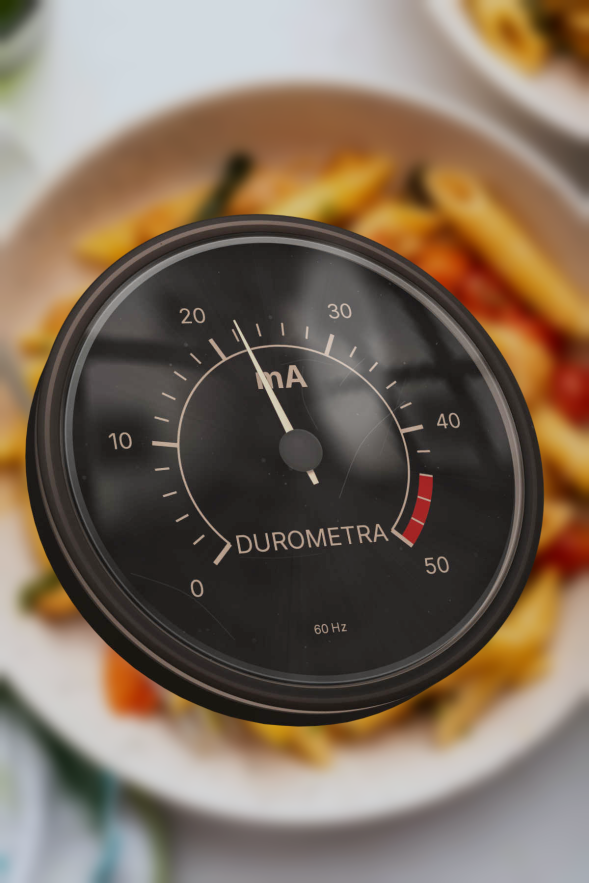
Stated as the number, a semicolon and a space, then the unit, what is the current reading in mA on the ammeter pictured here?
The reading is 22; mA
